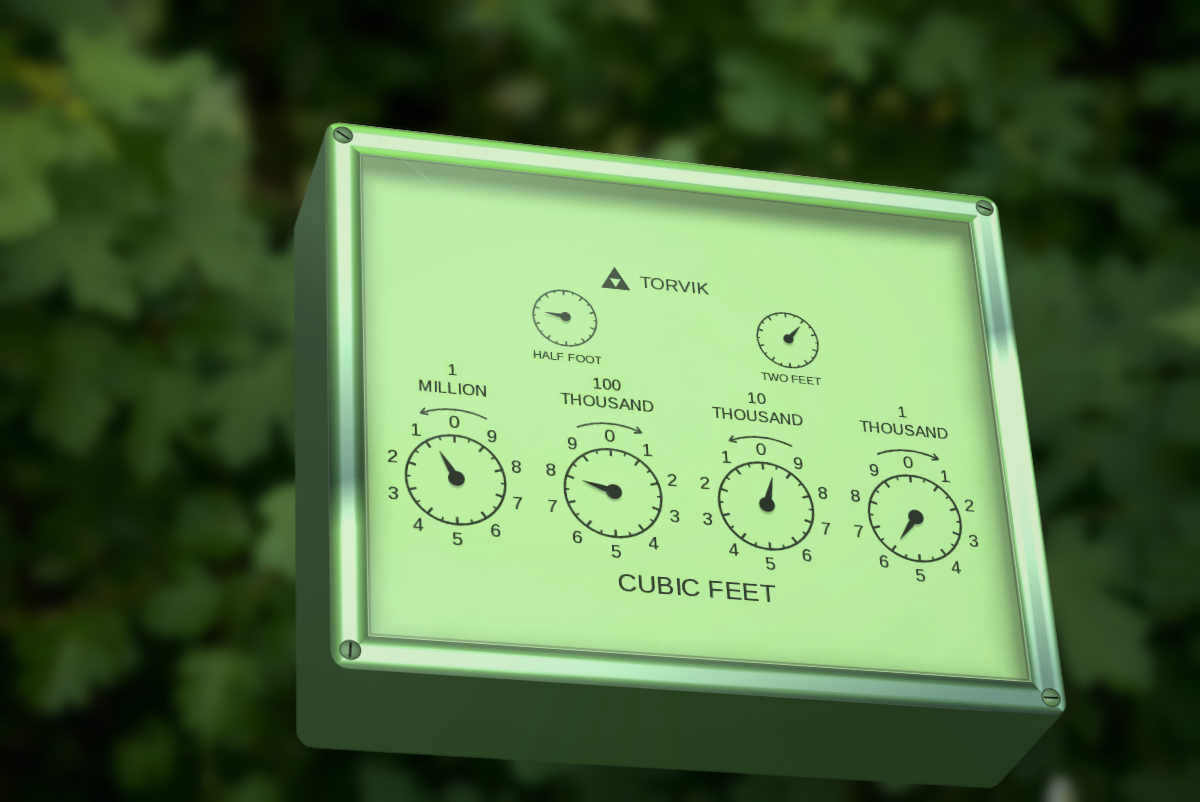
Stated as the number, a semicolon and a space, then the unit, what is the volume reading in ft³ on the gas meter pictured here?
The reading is 79600; ft³
